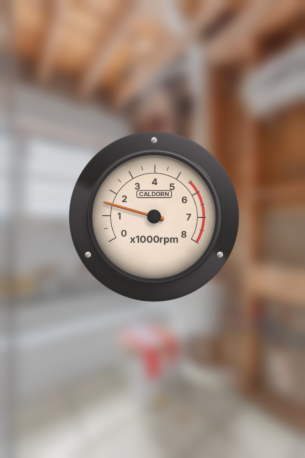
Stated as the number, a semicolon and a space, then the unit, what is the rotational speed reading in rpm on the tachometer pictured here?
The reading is 1500; rpm
